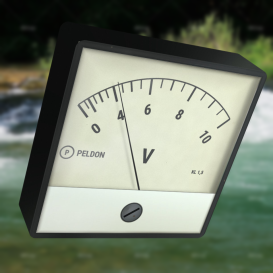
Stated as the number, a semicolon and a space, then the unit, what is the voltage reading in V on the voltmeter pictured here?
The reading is 4.25; V
